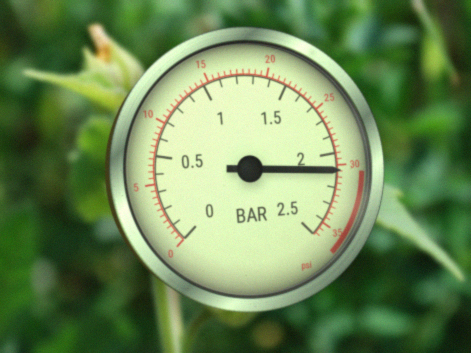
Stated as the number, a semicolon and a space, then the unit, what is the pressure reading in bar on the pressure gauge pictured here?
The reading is 2.1; bar
